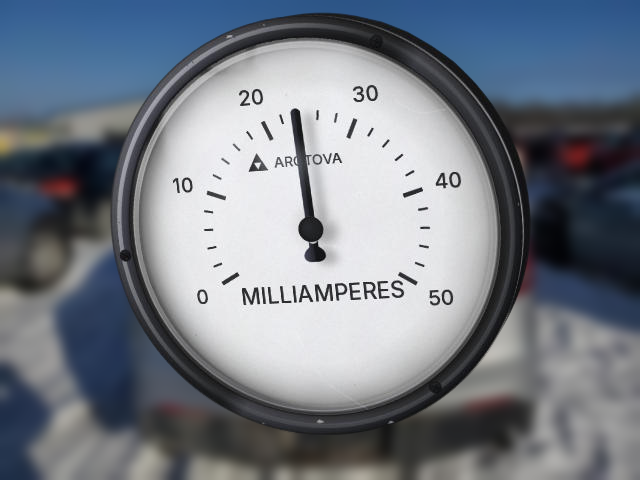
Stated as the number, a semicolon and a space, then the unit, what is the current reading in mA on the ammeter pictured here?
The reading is 24; mA
